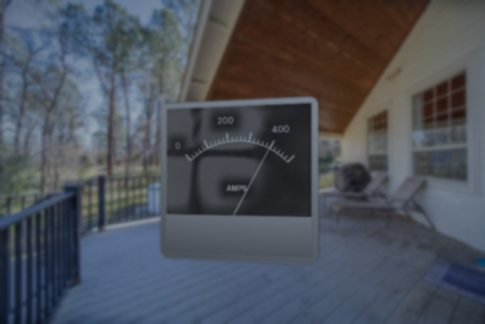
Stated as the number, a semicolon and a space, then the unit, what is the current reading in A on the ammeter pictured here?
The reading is 400; A
